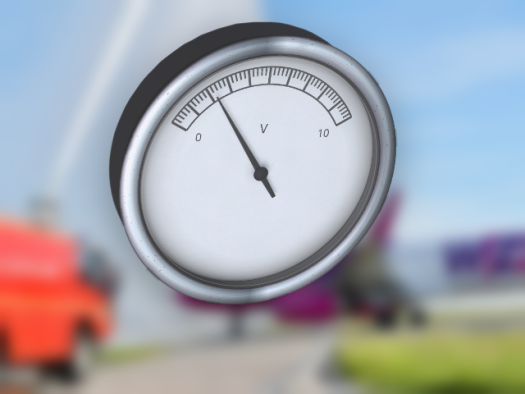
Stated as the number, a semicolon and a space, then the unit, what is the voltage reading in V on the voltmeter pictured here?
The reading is 2.2; V
